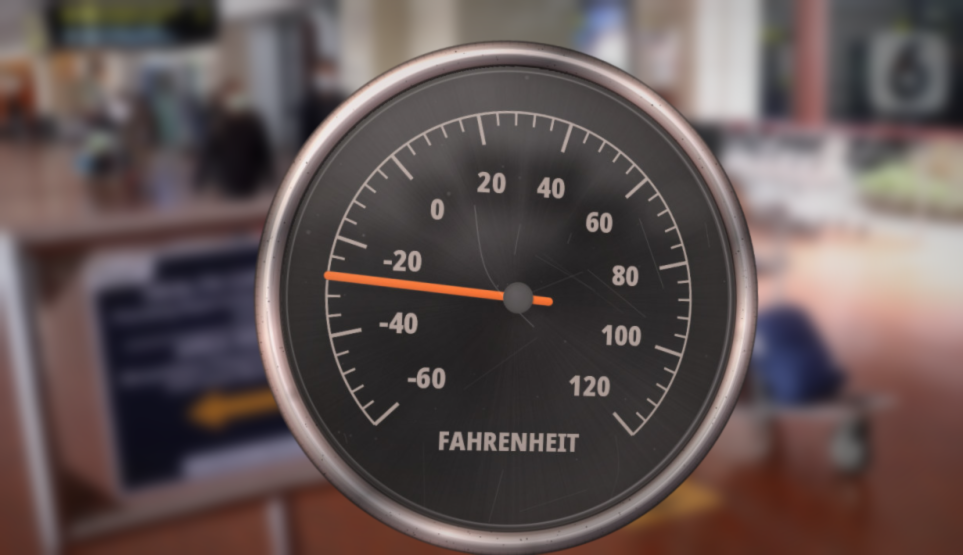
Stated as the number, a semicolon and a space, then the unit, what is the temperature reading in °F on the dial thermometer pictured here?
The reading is -28; °F
